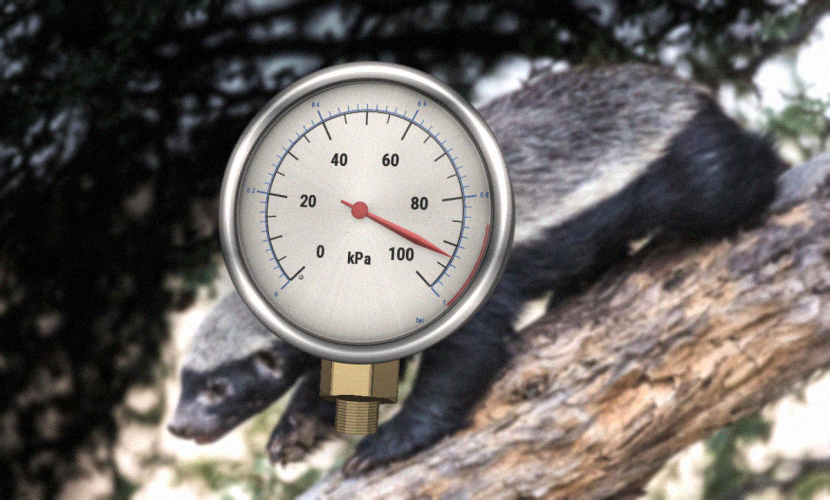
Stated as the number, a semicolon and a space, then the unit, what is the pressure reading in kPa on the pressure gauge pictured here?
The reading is 92.5; kPa
